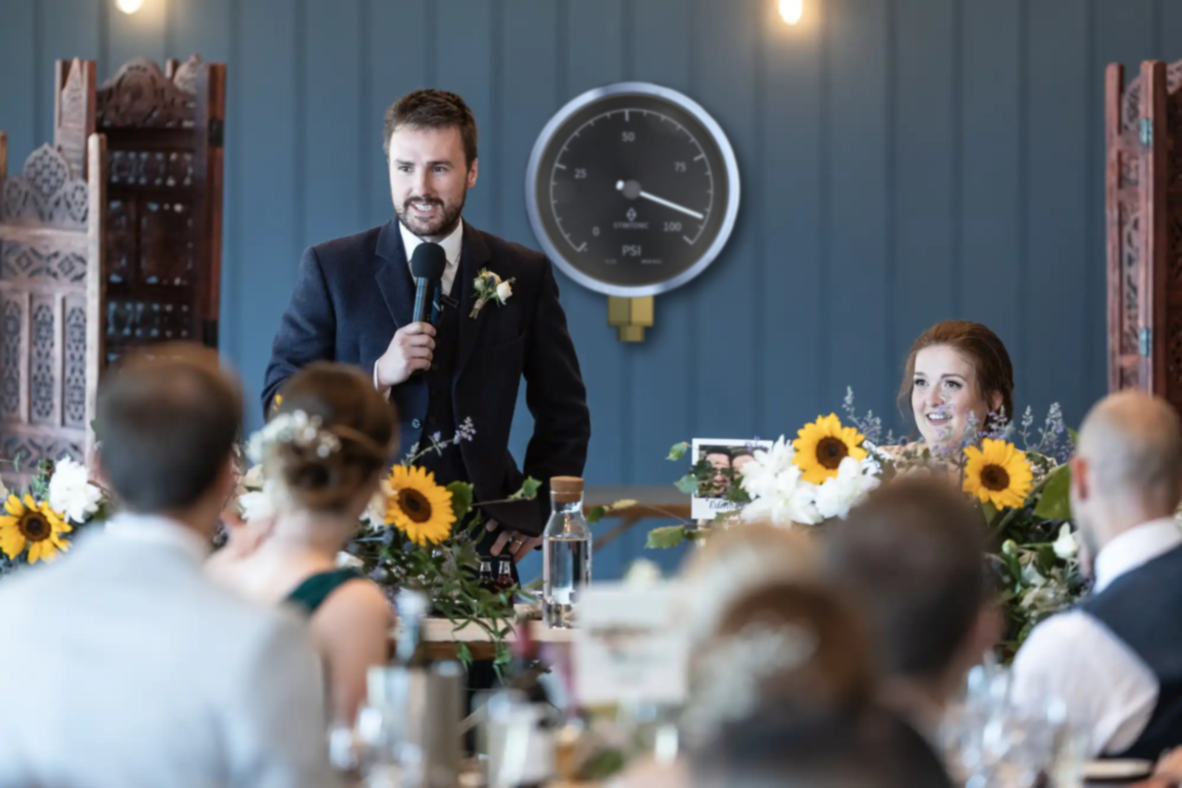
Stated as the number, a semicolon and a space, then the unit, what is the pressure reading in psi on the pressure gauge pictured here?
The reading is 92.5; psi
